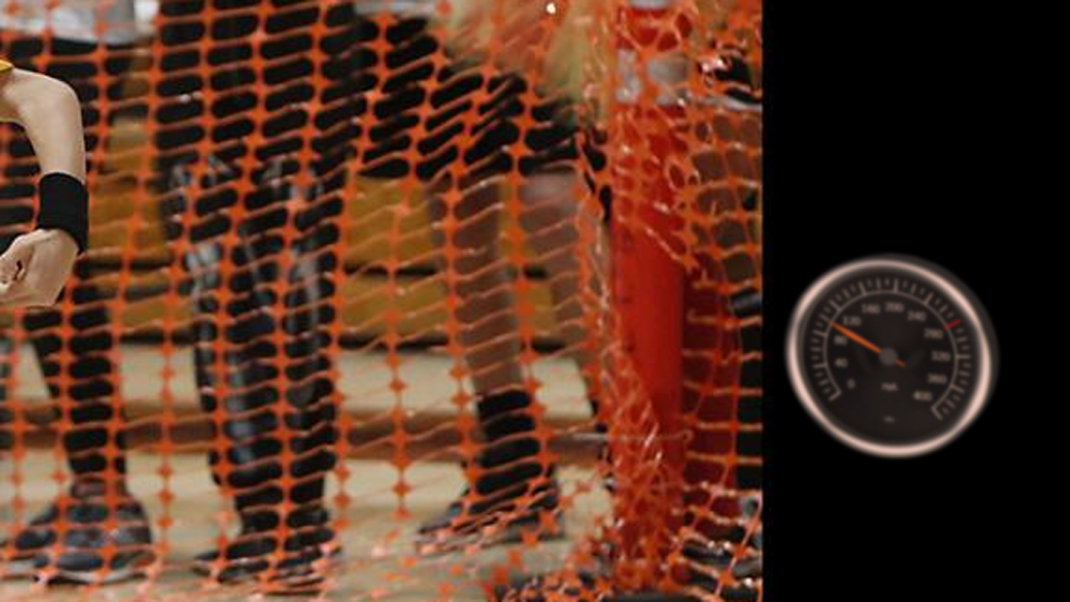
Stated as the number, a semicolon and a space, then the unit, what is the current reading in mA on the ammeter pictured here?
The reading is 100; mA
